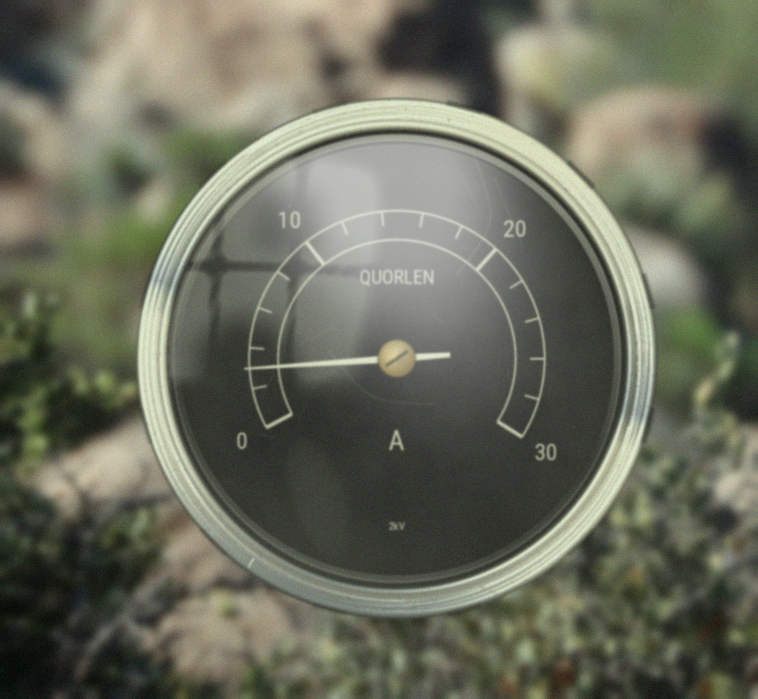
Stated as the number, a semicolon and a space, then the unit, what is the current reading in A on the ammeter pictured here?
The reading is 3; A
